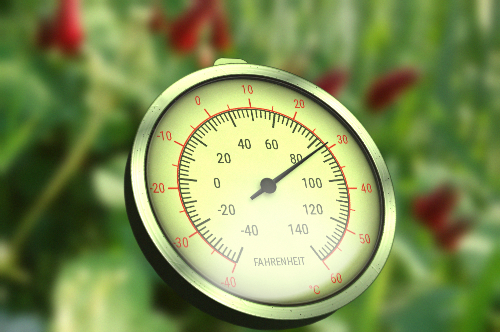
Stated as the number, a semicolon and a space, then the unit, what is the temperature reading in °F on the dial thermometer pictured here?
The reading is 84; °F
